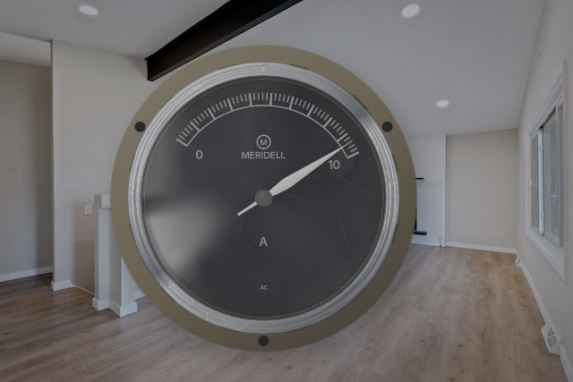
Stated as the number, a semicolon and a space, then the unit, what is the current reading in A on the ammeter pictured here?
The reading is 9.4; A
